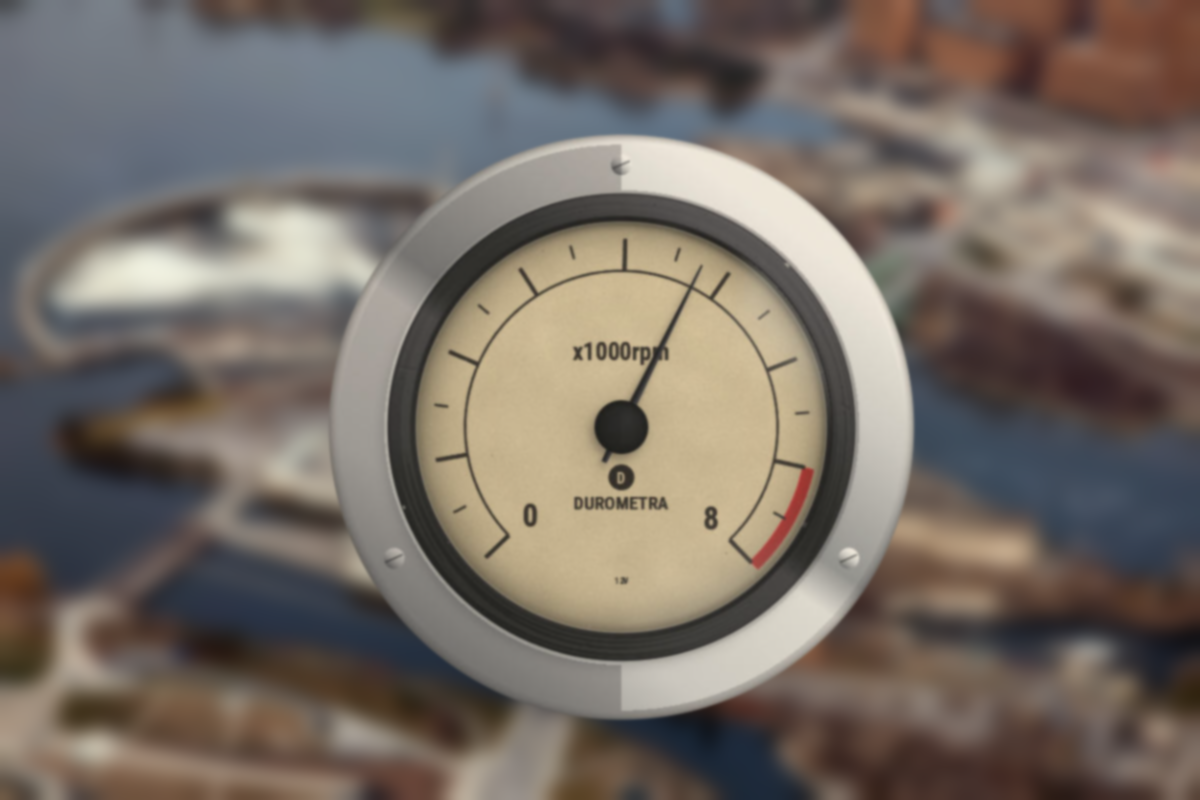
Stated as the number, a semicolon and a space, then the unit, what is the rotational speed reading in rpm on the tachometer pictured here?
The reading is 4750; rpm
